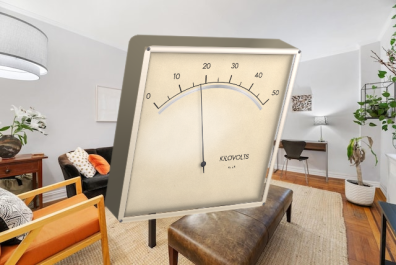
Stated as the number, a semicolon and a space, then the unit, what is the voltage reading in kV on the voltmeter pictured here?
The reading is 17.5; kV
